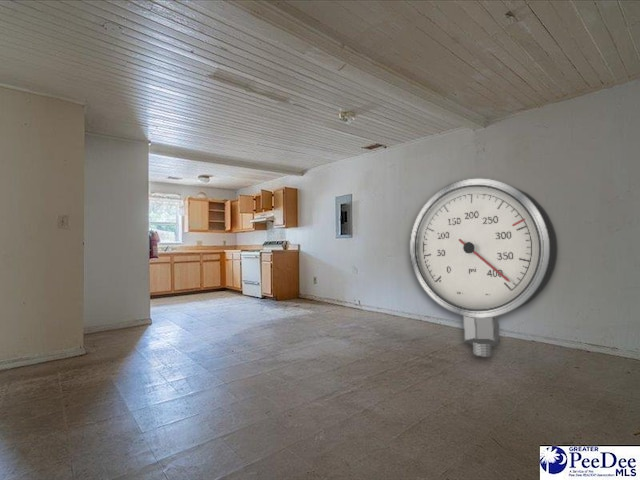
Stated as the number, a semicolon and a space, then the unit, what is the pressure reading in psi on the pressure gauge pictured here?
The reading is 390; psi
